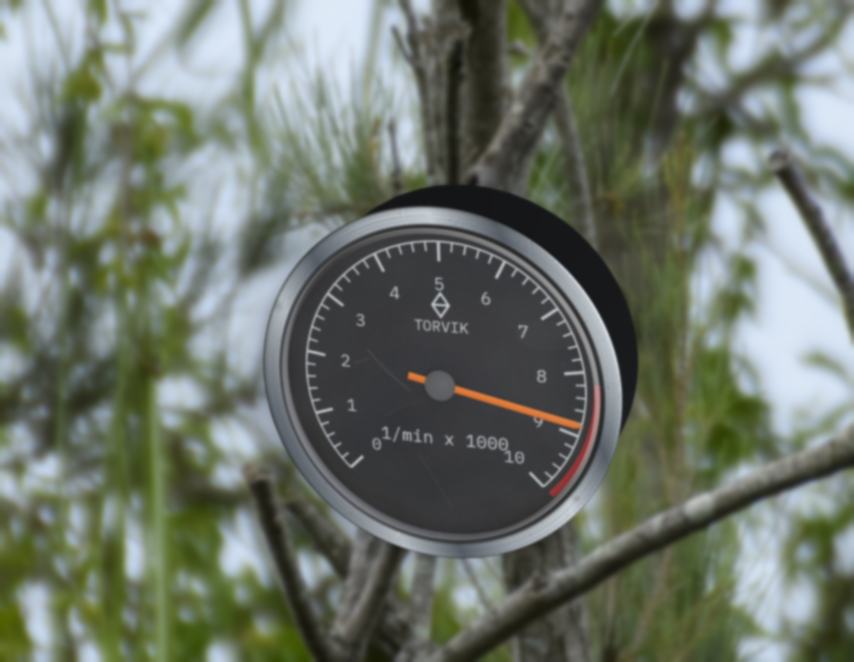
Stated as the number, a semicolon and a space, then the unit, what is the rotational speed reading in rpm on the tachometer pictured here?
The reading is 8800; rpm
